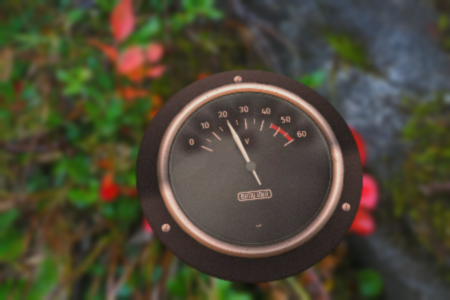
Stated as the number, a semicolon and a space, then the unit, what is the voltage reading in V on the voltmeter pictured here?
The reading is 20; V
